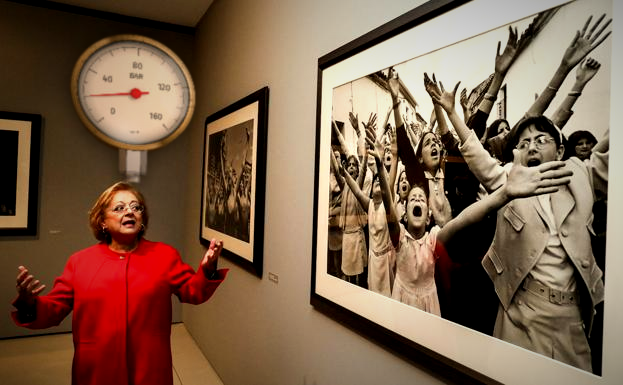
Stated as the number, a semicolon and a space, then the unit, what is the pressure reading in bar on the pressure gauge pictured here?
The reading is 20; bar
